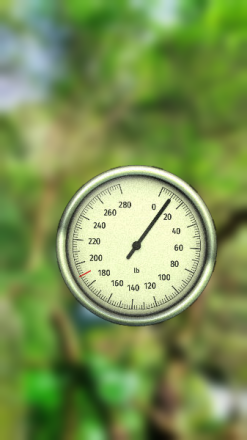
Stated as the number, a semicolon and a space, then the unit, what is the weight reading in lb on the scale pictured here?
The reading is 10; lb
